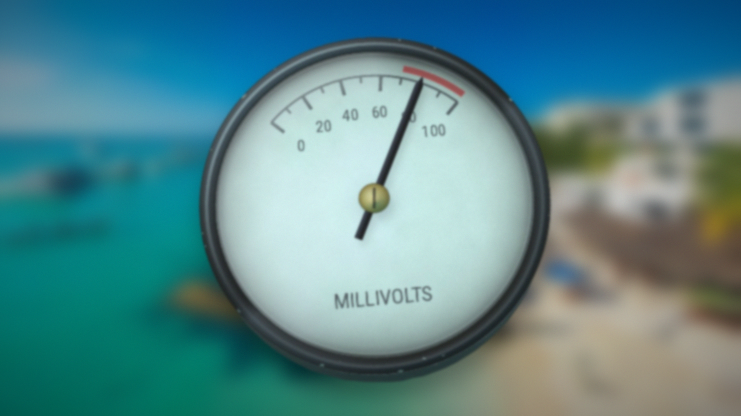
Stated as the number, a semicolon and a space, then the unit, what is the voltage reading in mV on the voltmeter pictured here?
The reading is 80; mV
